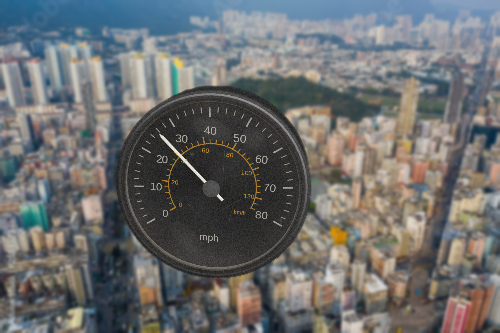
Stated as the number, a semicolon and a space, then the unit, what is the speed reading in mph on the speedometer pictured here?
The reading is 26; mph
